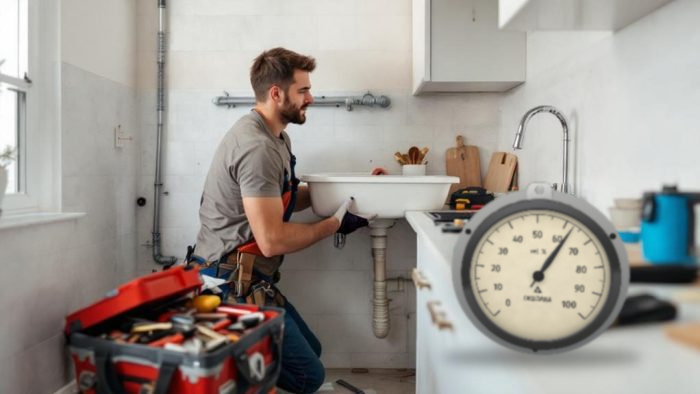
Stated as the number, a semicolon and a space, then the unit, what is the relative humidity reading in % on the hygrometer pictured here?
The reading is 62.5; %
